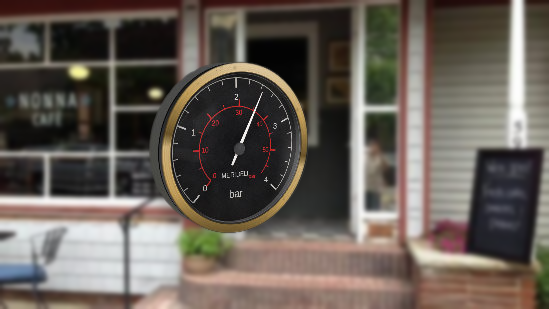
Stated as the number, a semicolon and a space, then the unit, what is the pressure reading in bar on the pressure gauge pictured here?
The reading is 2.4; bar
